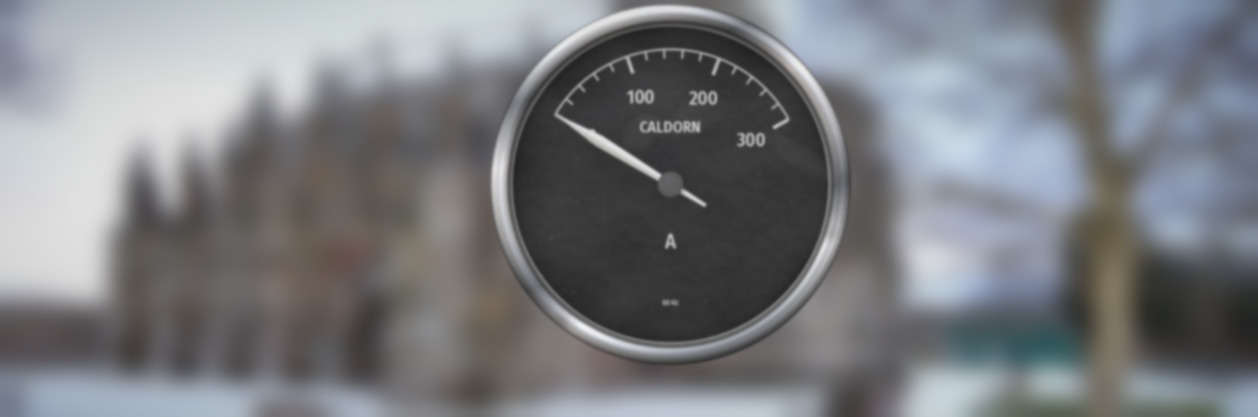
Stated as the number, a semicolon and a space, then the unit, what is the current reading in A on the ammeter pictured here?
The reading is 0; A
